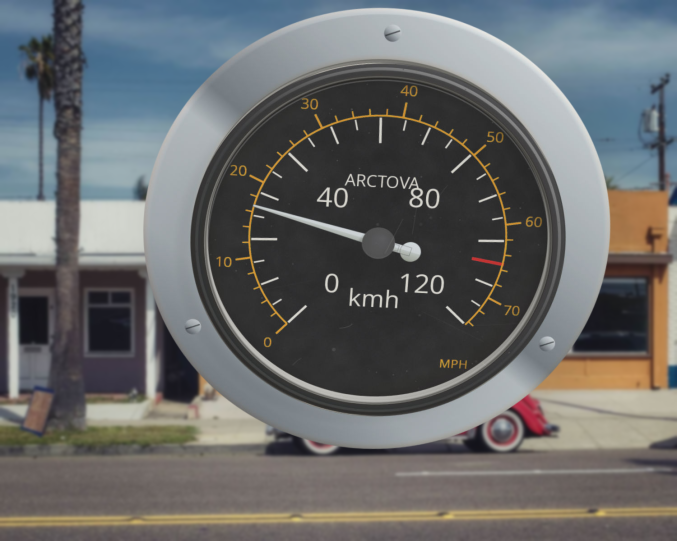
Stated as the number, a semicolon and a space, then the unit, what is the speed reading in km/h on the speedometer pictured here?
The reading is 27.5; km/h
